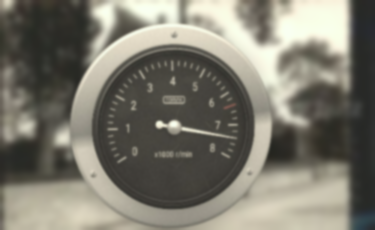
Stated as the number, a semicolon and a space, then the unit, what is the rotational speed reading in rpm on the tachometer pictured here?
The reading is 7400; rpm
